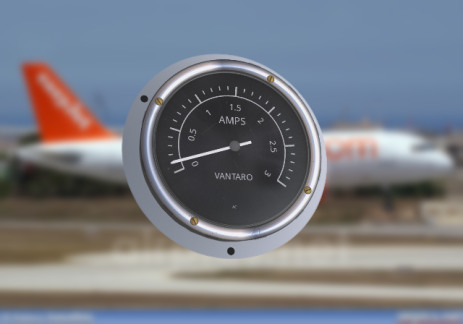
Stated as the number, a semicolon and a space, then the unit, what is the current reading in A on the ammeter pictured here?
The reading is 0.1; A
